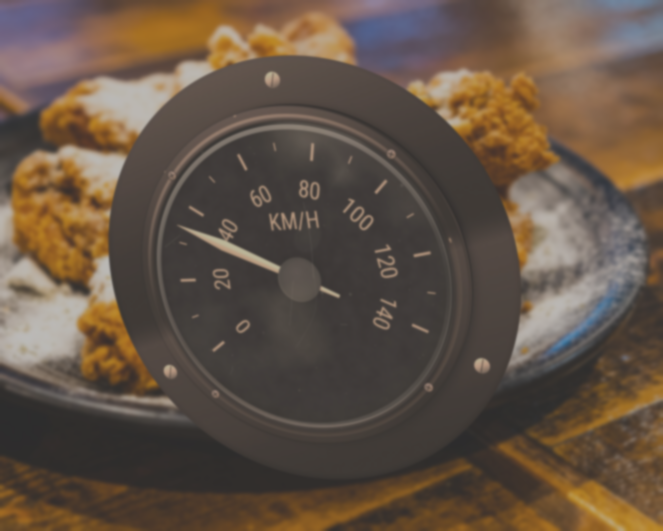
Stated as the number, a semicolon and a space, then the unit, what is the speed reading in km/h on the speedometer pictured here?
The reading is 35; km/h
